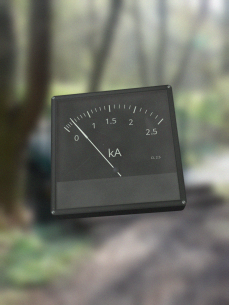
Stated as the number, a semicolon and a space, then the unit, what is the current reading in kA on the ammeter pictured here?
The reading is 0.5; kA
